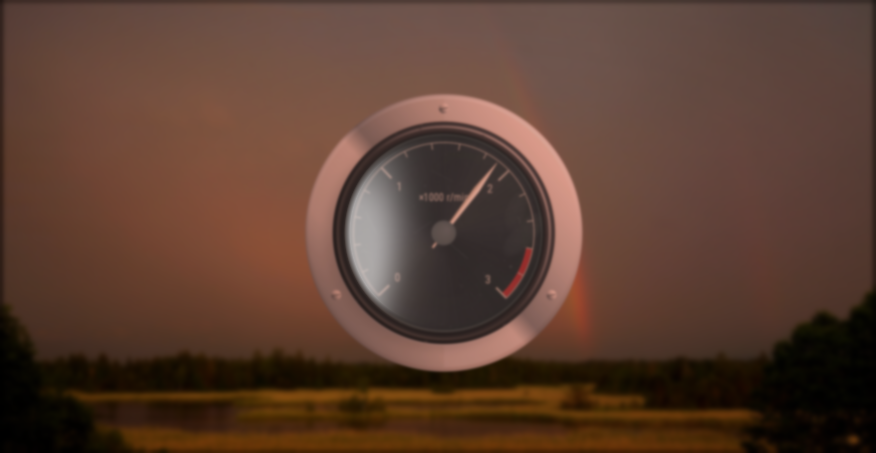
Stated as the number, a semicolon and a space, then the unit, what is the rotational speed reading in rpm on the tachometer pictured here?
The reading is 1900; rpm
